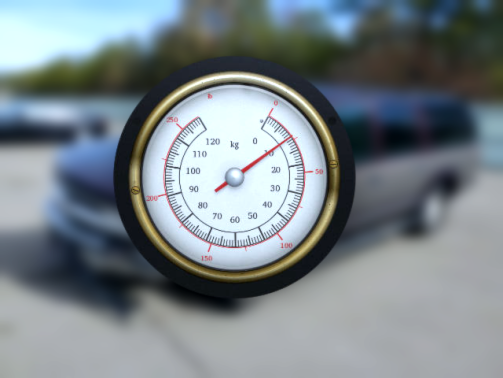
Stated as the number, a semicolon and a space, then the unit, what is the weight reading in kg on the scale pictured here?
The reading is 10; kg
